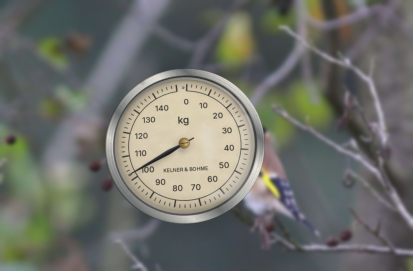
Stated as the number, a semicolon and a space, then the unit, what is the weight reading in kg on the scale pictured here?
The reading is 102; kg
